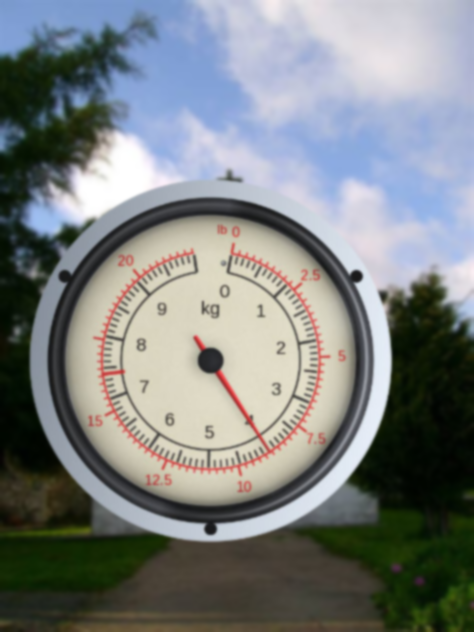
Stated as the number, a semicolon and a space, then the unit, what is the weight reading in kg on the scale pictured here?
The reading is 4; kg
